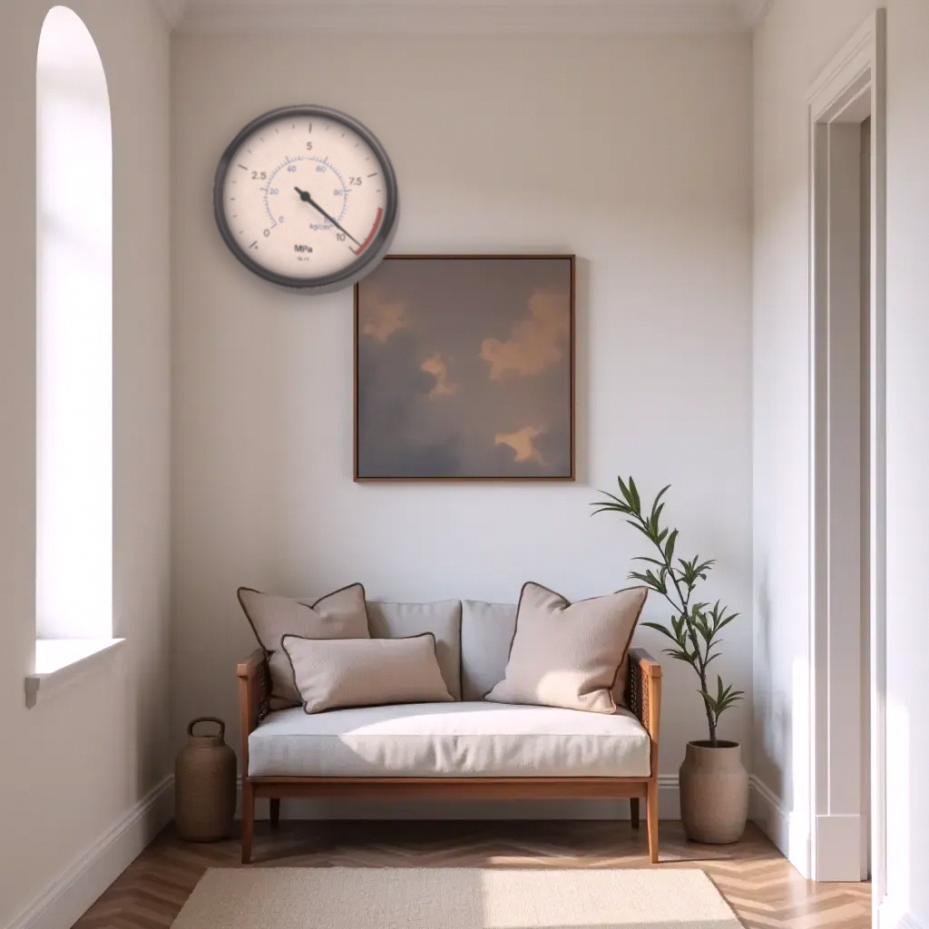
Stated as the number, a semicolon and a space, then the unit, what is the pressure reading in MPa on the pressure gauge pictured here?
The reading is 9.75; MPa
